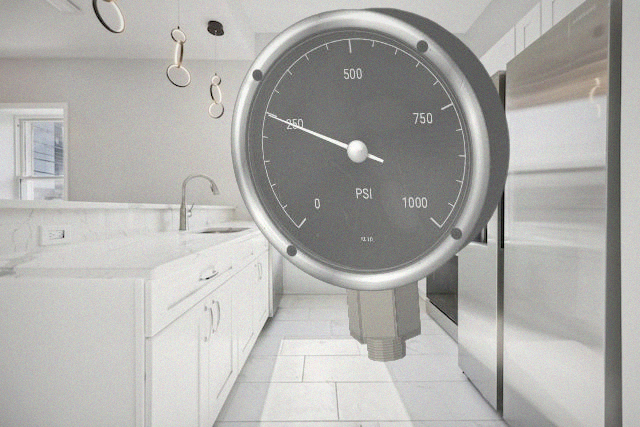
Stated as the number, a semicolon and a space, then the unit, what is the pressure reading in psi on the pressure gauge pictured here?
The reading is 250; psi
